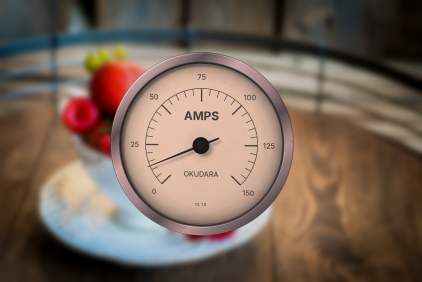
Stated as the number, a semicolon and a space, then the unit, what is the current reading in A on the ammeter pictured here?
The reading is 12.5; A
